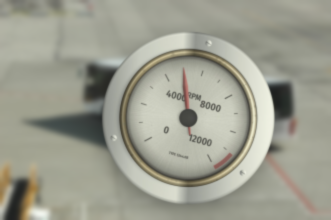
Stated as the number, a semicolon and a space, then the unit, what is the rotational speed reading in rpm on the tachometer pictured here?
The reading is 5000; rpm
